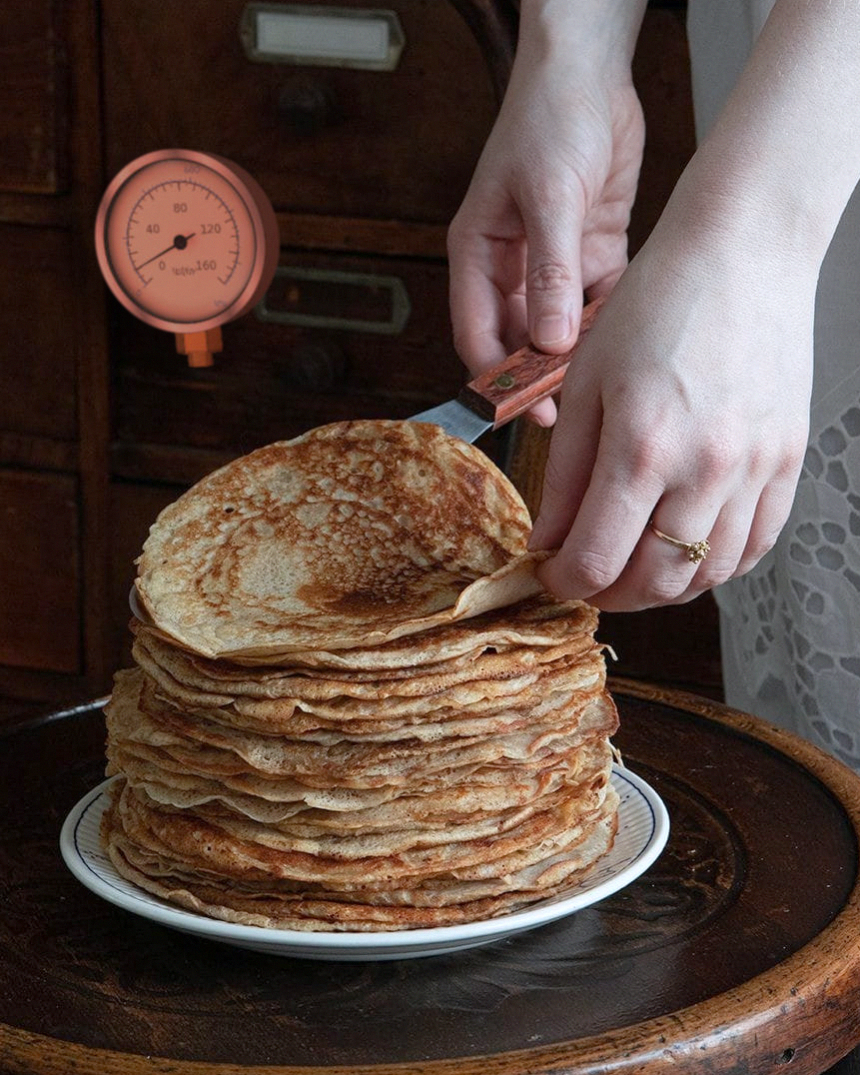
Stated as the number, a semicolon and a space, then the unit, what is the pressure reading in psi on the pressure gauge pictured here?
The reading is 10; psi
